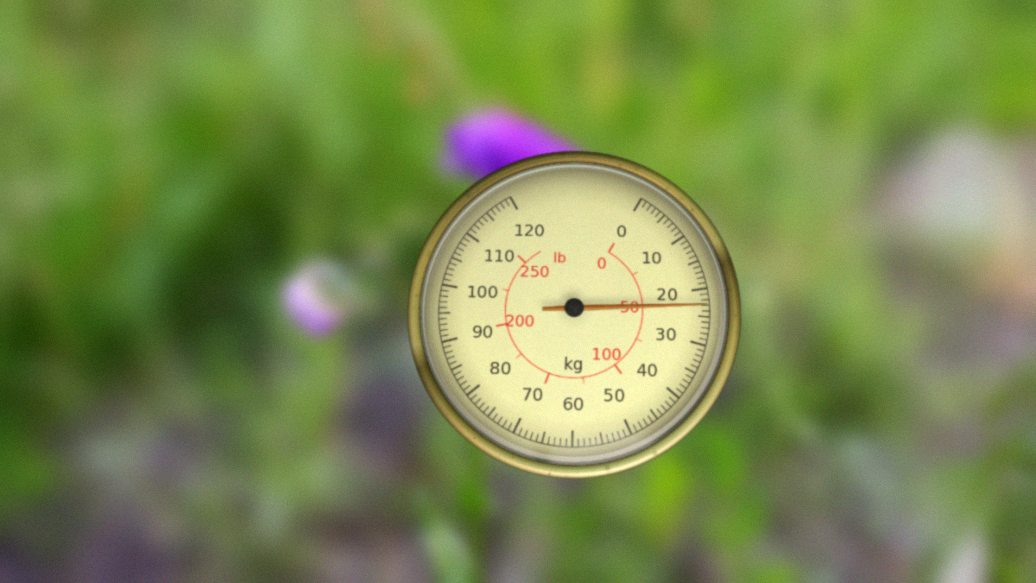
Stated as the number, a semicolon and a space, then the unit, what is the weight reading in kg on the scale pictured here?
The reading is 23; kg
